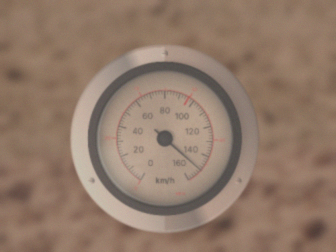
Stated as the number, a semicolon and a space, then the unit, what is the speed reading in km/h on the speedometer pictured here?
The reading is 150; km/h
